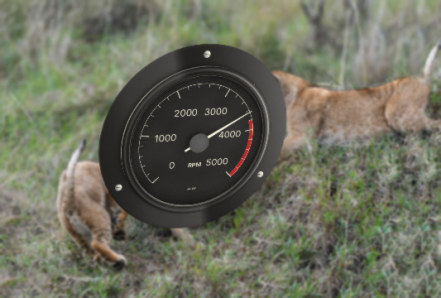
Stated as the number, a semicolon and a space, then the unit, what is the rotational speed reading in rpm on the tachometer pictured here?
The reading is 3600; rpm
